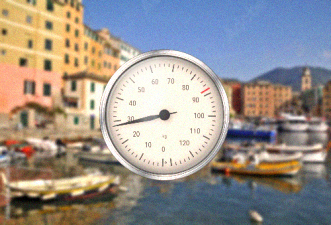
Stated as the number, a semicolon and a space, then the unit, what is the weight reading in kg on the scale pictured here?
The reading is 28; kg
